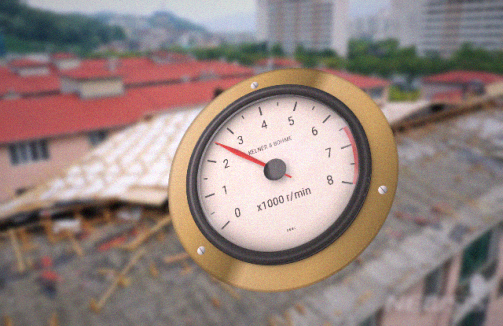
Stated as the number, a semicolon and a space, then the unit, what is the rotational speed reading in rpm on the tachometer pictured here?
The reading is 2500; rpm
